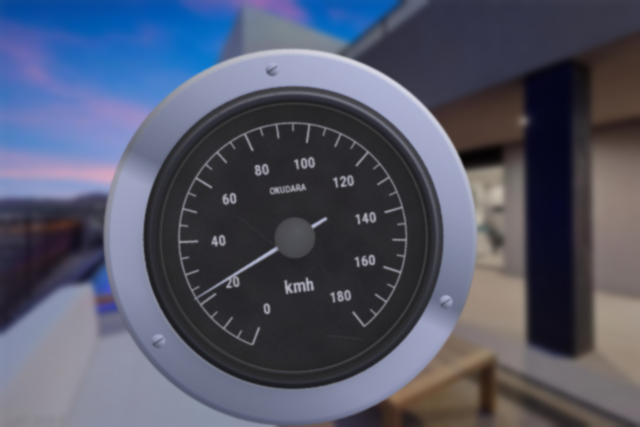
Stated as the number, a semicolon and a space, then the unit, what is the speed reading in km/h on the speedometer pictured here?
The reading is 22.5; km/h
